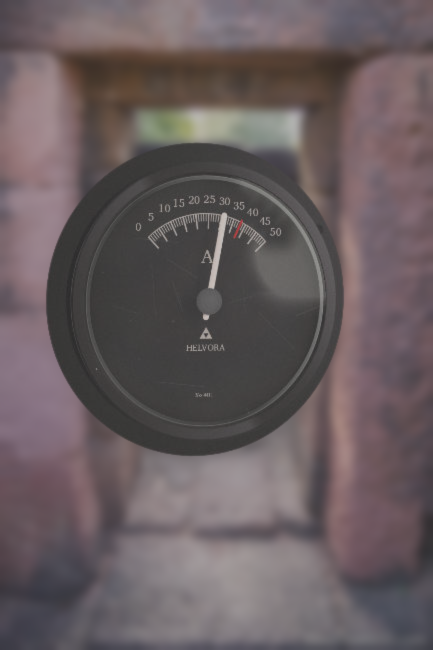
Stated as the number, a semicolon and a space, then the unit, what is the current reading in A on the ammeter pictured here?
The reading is 30; A
